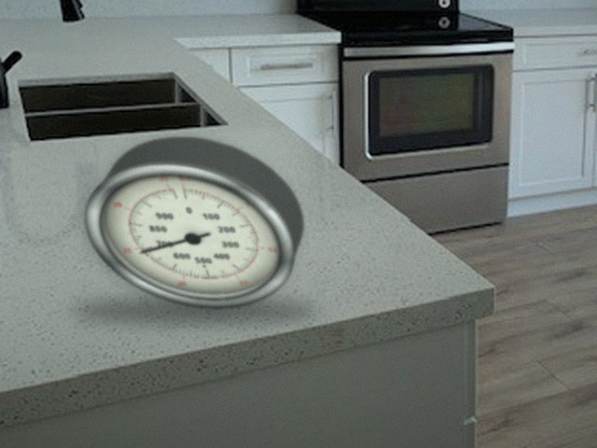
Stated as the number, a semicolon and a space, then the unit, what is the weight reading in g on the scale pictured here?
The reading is 700; g
